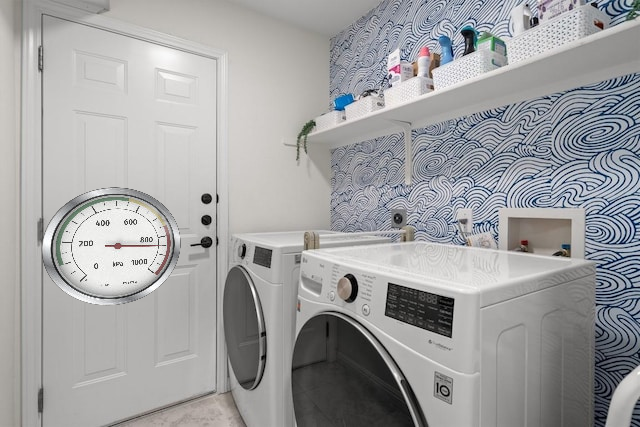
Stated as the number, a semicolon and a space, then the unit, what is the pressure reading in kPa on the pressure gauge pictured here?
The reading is 850; kPa
